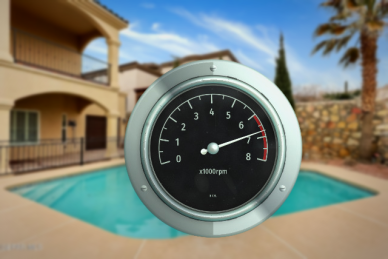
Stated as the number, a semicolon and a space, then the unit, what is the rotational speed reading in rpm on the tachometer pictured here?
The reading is 6750; rpm
